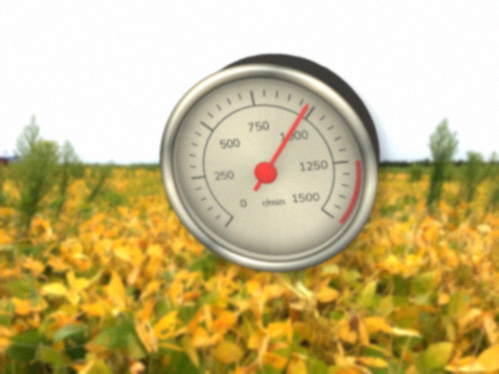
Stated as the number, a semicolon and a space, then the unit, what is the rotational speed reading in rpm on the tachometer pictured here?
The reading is 975; rpm
